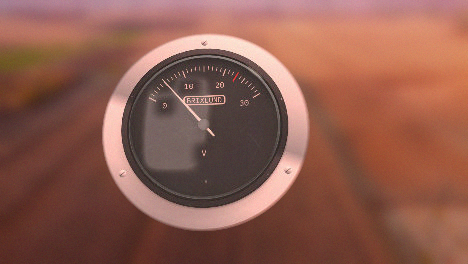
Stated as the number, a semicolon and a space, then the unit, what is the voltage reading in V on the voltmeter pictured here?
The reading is 5; V
